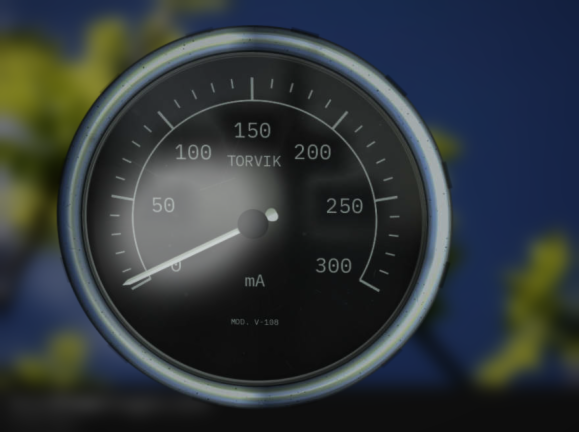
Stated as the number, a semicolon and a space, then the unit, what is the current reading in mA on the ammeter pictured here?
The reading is 5; mA
